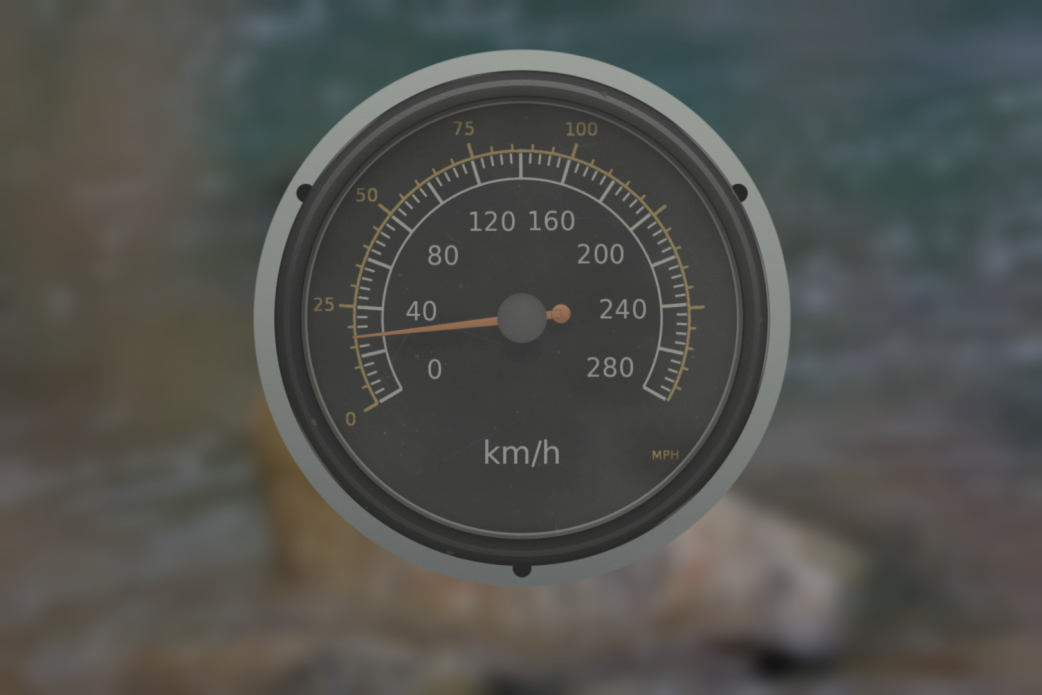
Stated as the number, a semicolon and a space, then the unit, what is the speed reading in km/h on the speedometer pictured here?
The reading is 28; km/h
